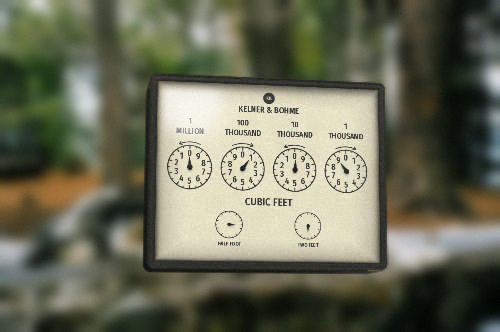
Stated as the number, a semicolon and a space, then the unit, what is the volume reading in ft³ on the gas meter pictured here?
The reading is 9900; ft³
